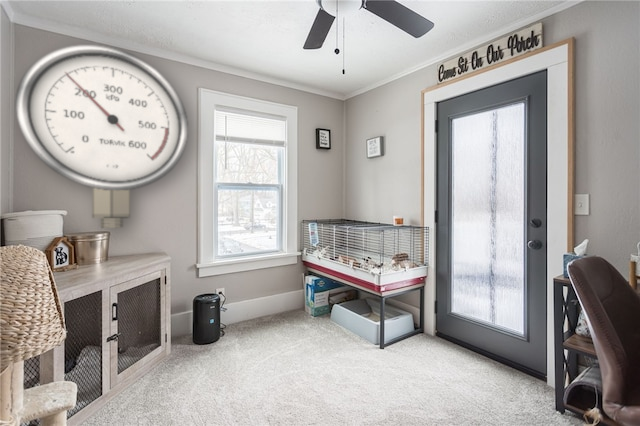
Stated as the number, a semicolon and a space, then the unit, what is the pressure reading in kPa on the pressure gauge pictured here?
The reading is 200; kPa
